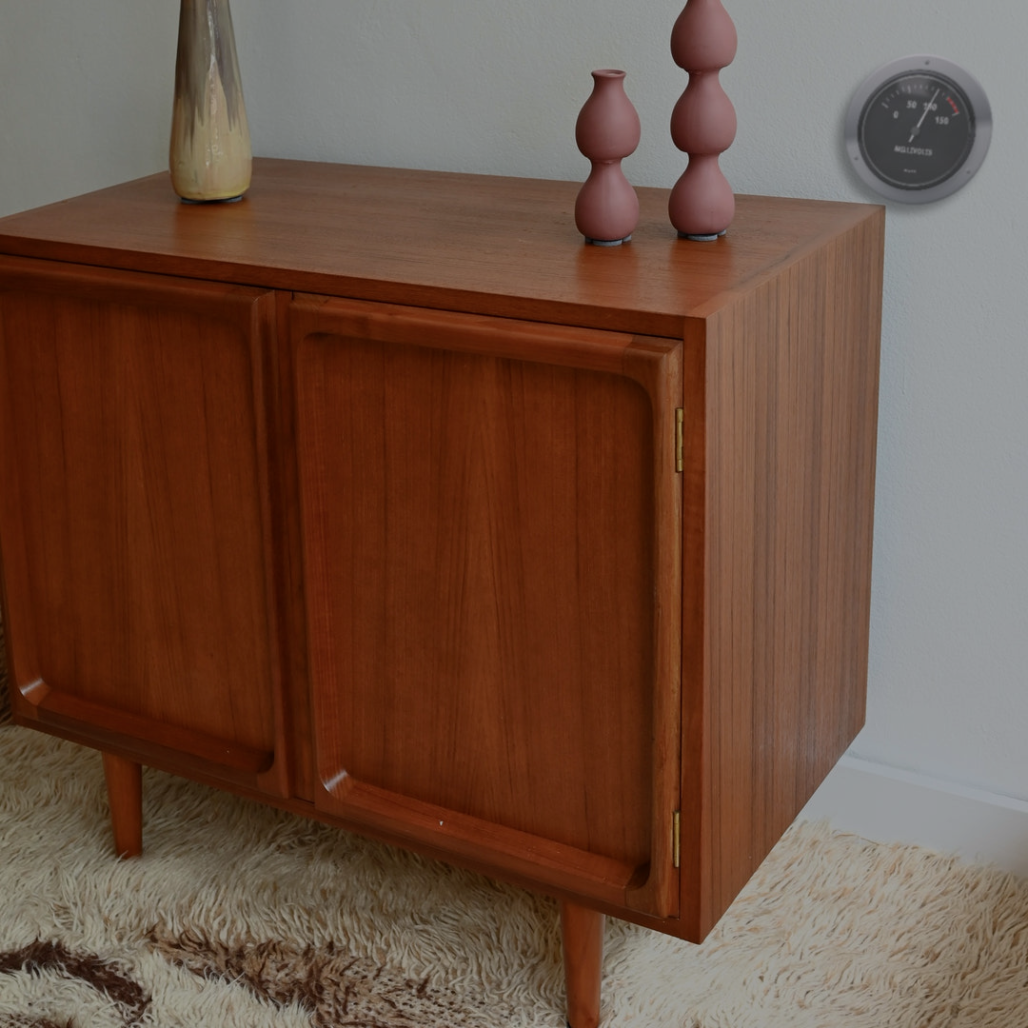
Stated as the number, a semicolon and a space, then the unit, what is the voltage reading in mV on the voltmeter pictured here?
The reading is 100; mV
